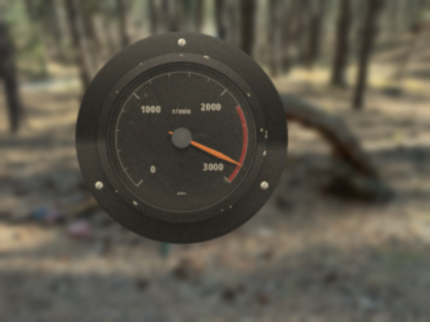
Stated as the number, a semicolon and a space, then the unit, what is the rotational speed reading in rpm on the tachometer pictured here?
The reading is 2800; rpm
